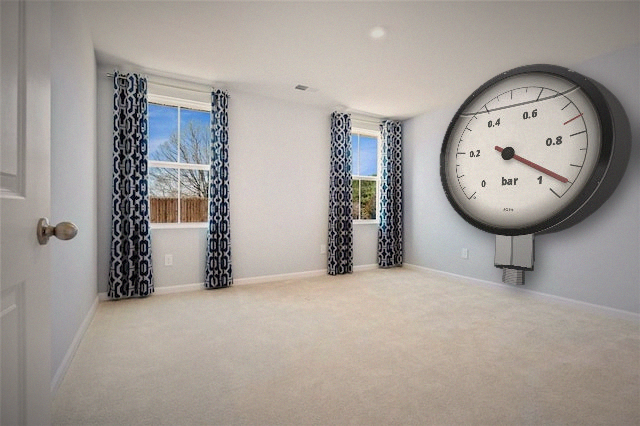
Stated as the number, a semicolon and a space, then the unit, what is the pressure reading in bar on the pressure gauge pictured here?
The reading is 0.95; bar
